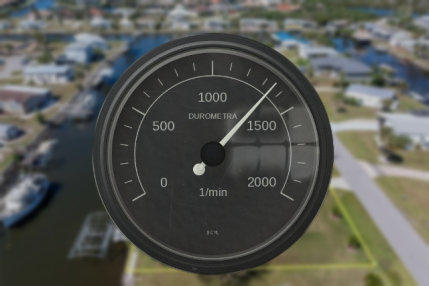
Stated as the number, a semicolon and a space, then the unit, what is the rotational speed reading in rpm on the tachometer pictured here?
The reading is 1350; rpm
